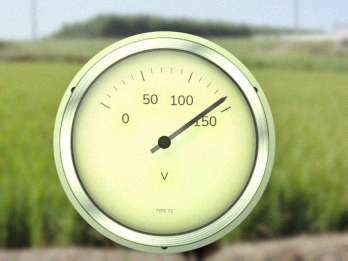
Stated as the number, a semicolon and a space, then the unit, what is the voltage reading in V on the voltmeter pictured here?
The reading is 140; V
